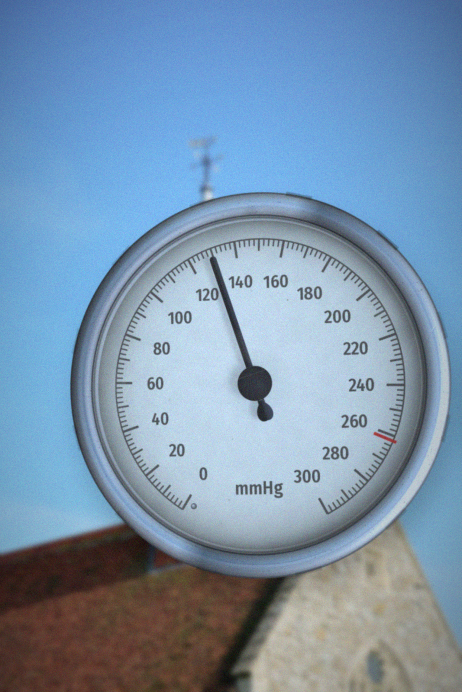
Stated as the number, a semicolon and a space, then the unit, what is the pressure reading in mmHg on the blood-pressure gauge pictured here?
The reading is 130; mmHg
